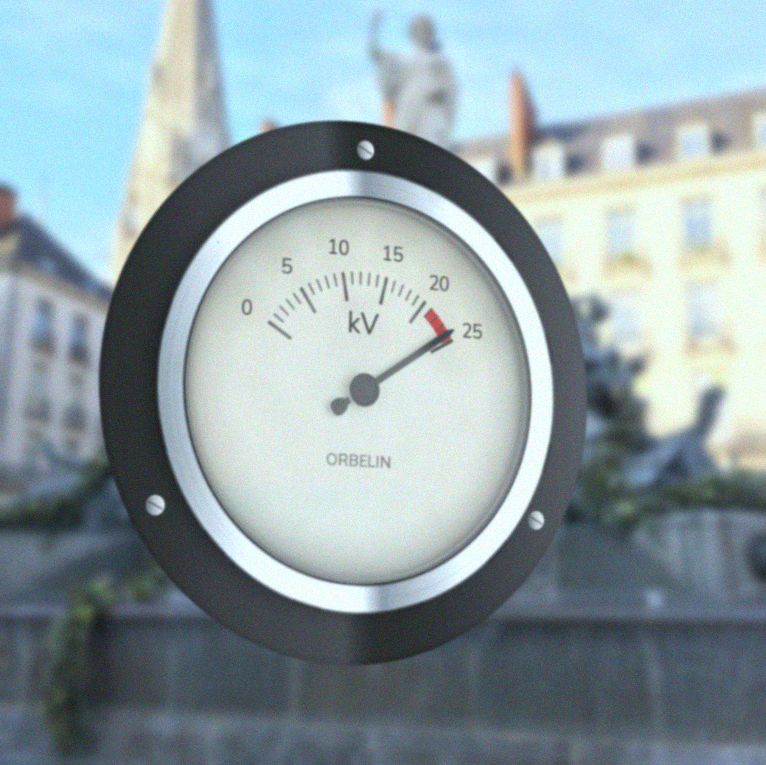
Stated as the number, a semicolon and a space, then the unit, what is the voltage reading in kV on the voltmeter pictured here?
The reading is 24; kV
